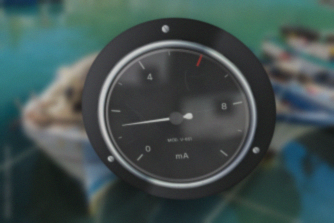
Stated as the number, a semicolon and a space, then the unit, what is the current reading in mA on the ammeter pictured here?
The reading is 1.5; mA
